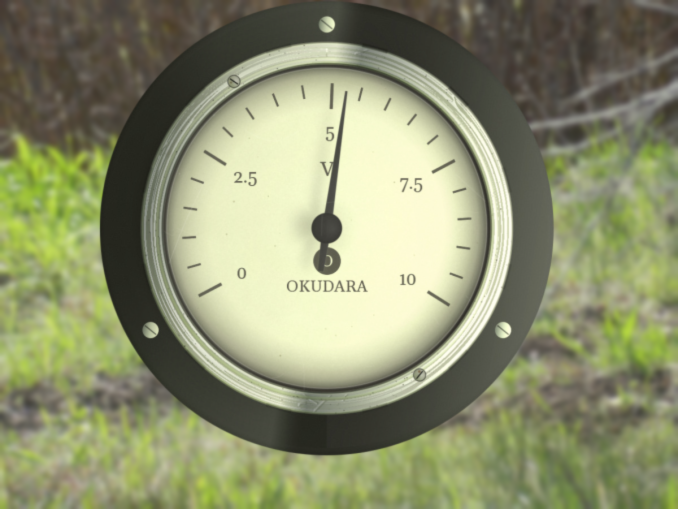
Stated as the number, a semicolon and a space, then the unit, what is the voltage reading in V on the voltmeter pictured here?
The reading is 5.25; V
